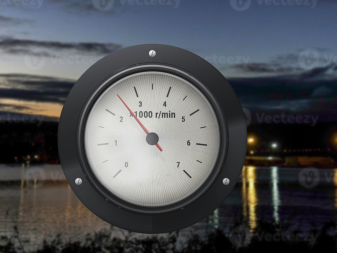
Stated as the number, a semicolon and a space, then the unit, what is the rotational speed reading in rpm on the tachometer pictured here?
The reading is 2500; rpm
